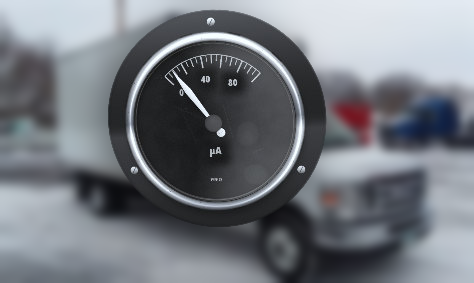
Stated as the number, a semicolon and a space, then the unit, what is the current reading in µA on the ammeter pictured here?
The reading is 10; µA
